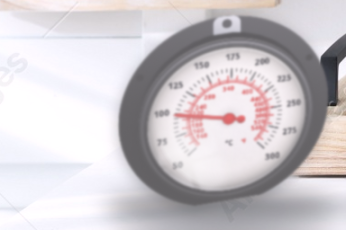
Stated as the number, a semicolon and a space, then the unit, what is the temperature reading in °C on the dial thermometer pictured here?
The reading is 100; °C
